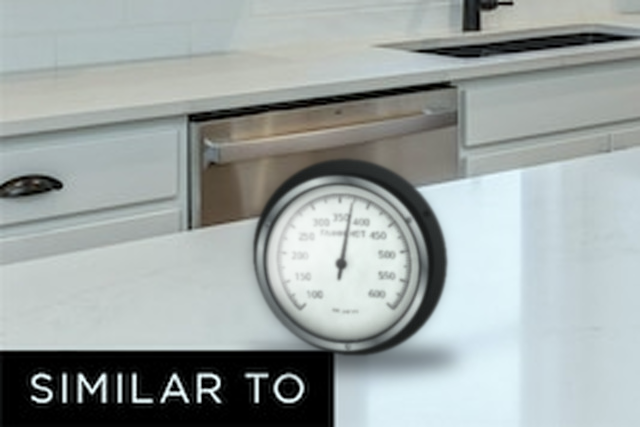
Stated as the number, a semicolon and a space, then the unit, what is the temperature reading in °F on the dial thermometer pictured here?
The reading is 375; °F
